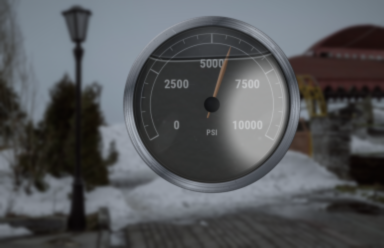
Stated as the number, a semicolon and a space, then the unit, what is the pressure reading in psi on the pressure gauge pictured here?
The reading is 5750; psi
